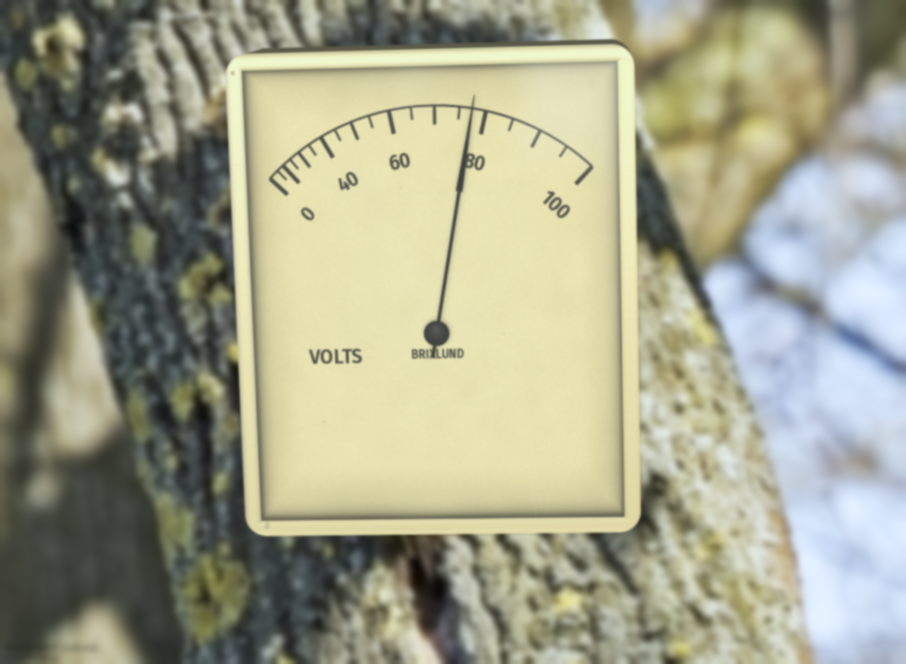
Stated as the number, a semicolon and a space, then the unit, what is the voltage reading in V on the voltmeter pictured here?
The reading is 77.5; V
